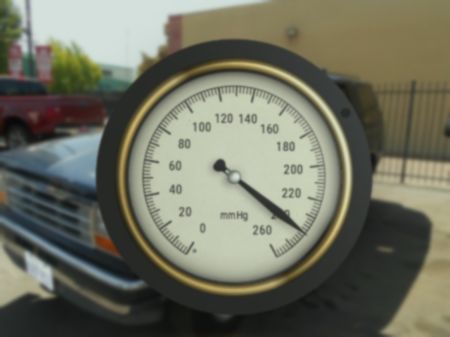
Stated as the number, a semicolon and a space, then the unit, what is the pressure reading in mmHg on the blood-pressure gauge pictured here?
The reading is 240; mmHg
